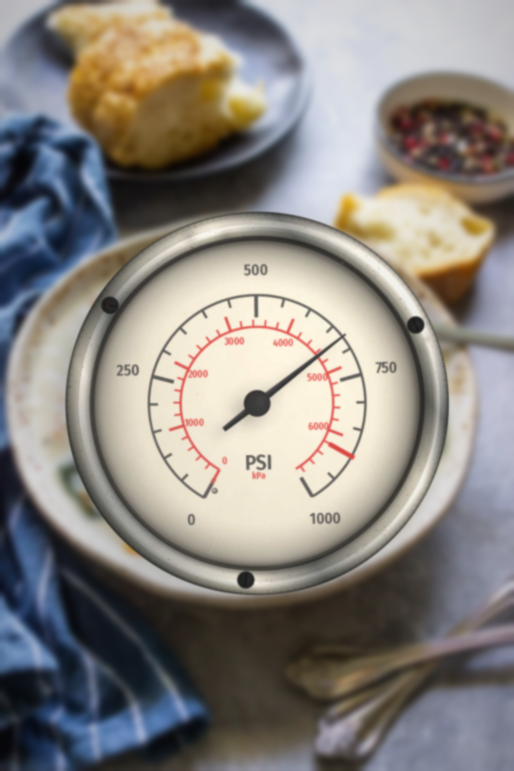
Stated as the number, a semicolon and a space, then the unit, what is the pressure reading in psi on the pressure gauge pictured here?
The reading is 675; psi
